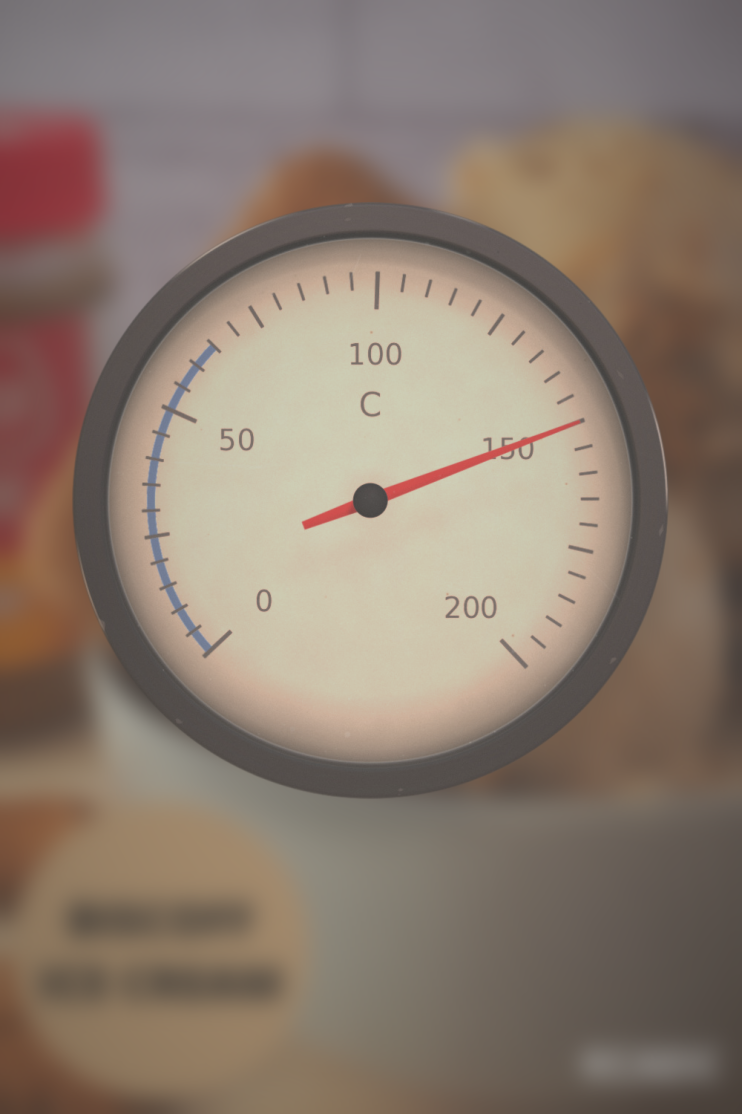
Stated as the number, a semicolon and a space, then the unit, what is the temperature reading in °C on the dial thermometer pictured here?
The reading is 150; °C
